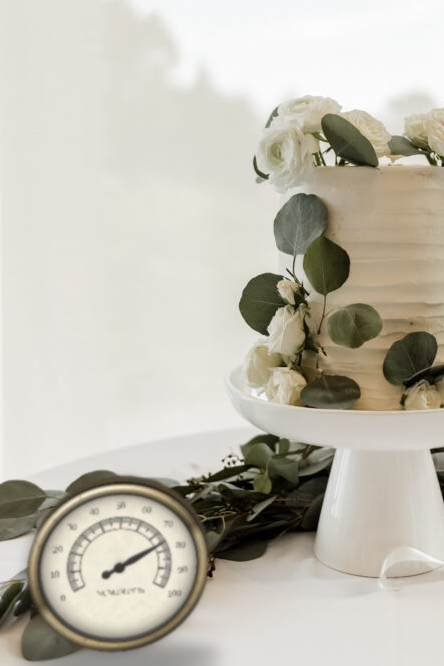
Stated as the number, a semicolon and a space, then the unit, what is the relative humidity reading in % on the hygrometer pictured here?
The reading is 75; %
